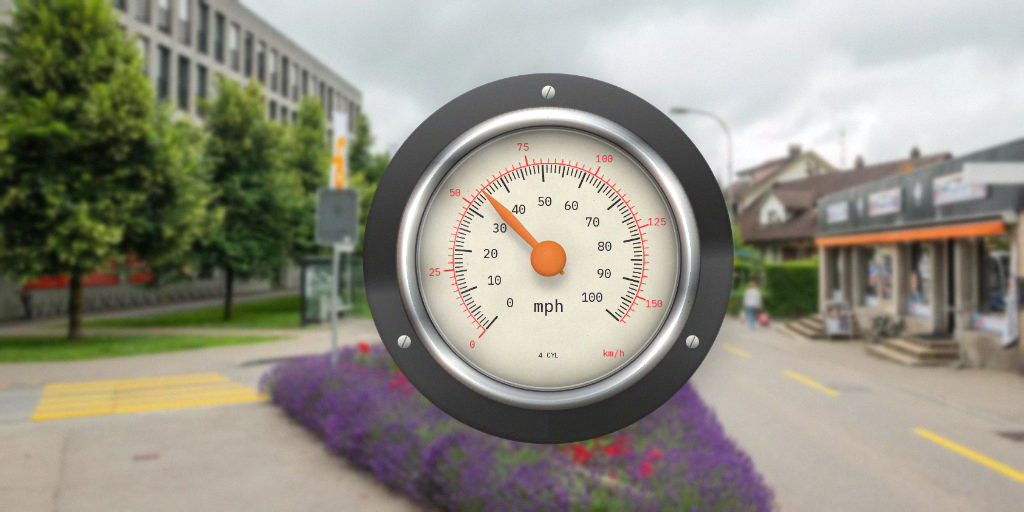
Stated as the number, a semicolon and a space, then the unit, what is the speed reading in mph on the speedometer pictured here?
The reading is 35; mph
